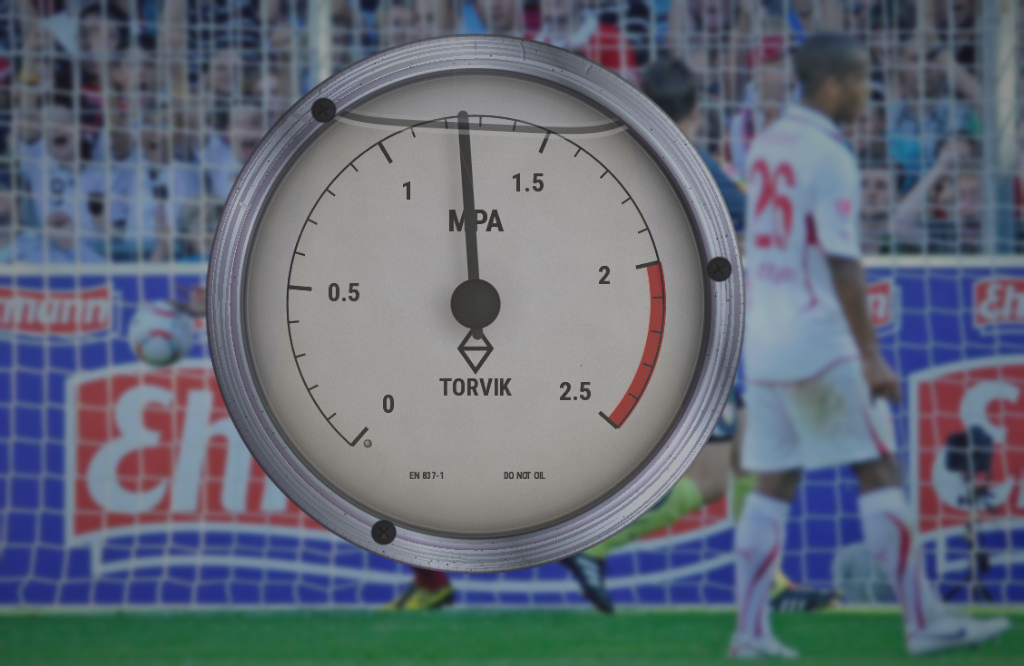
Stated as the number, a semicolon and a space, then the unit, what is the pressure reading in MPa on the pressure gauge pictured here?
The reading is 1.25; MPa
